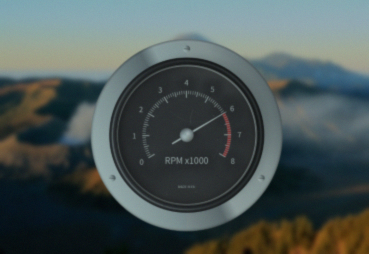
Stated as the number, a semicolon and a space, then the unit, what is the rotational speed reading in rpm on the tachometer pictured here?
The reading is 6000; rpm
